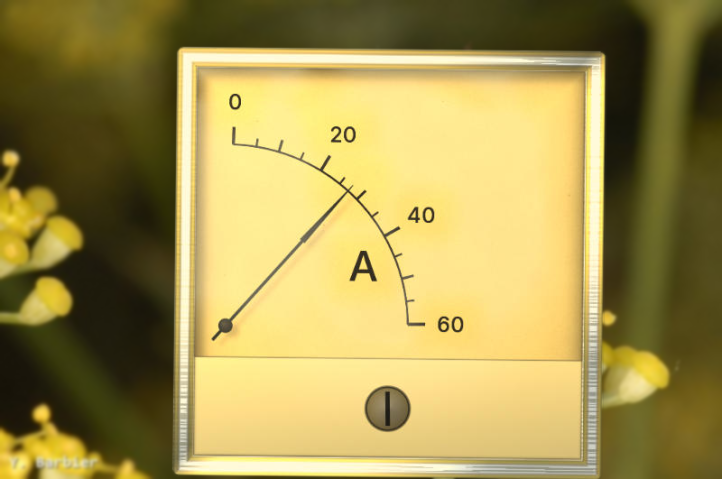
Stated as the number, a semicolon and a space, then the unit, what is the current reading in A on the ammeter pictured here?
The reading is 27.5; A
